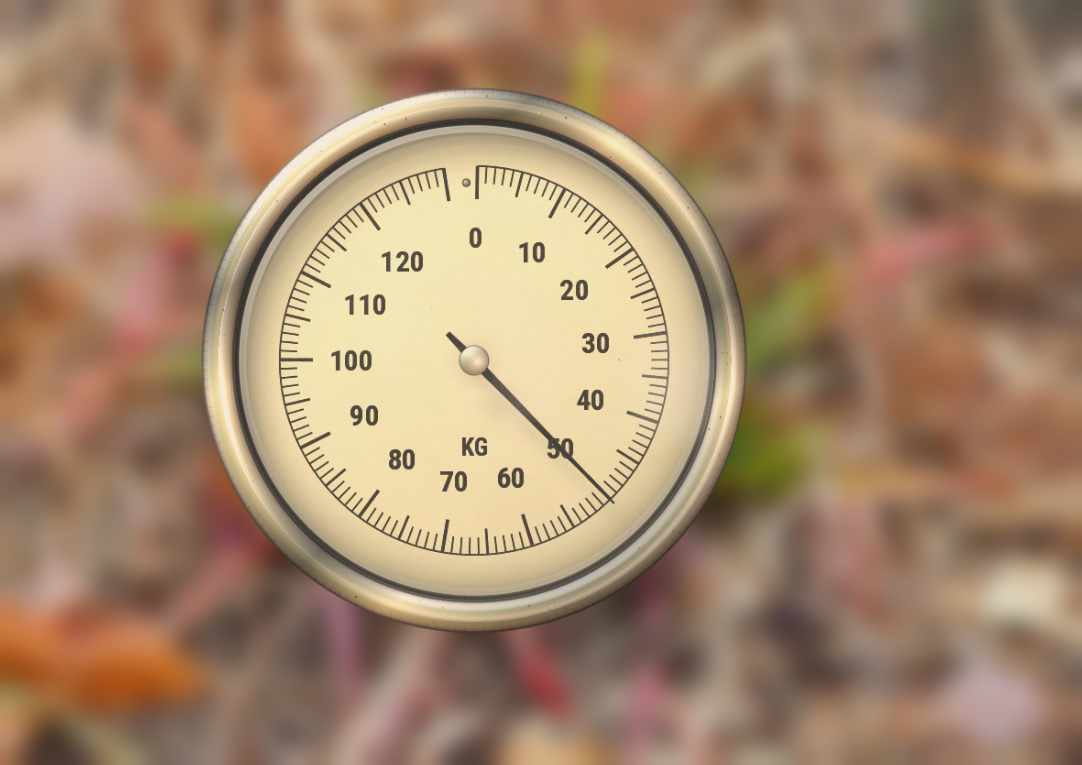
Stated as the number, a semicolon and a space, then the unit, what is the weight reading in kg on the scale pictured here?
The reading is 50; kg
